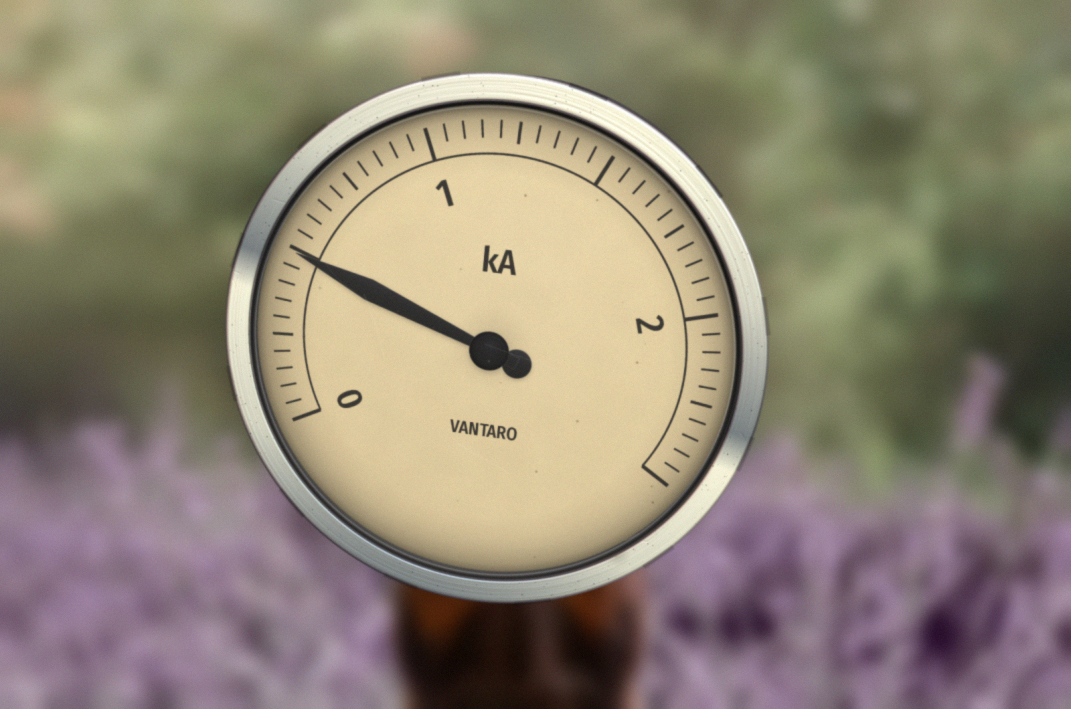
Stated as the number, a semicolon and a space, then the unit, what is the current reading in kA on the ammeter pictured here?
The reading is 0.5; kA
